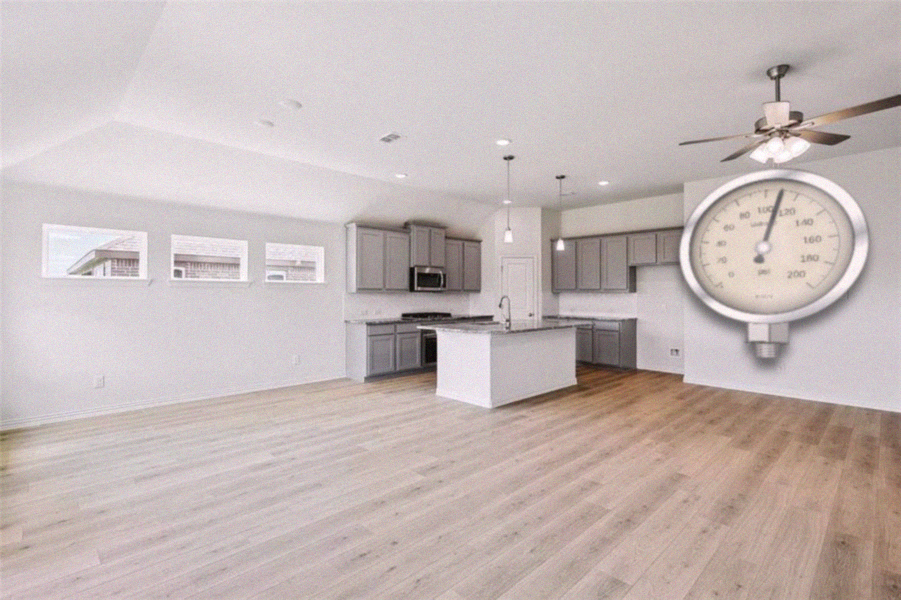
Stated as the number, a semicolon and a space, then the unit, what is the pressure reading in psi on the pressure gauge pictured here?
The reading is 110; psi
